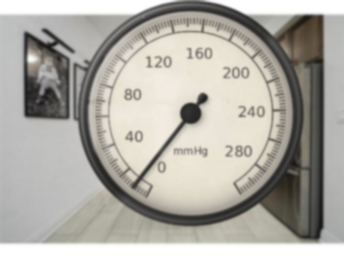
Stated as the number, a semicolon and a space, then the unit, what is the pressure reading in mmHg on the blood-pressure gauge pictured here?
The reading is 10; mmHg
